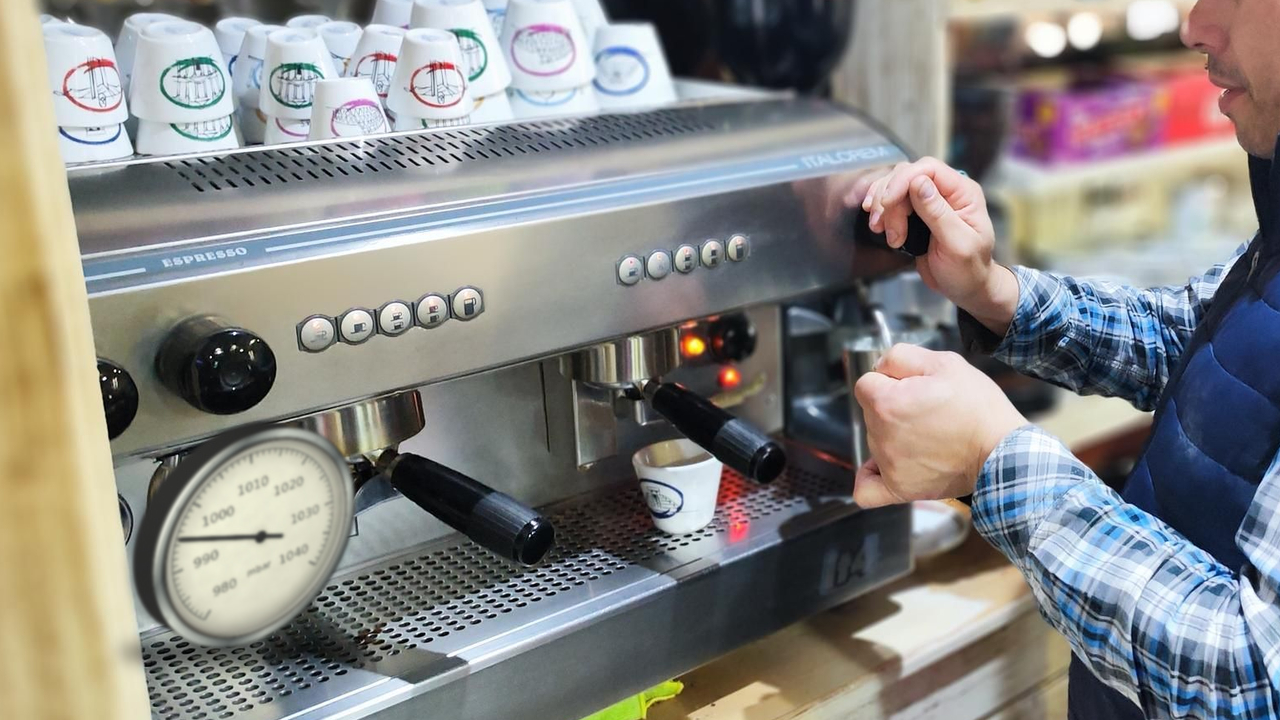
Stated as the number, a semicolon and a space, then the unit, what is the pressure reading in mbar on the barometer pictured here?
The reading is 995; mbar
